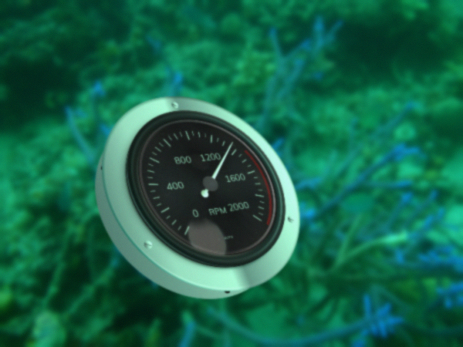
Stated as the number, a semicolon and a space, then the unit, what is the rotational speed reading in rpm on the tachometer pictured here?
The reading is 1350; rpm
